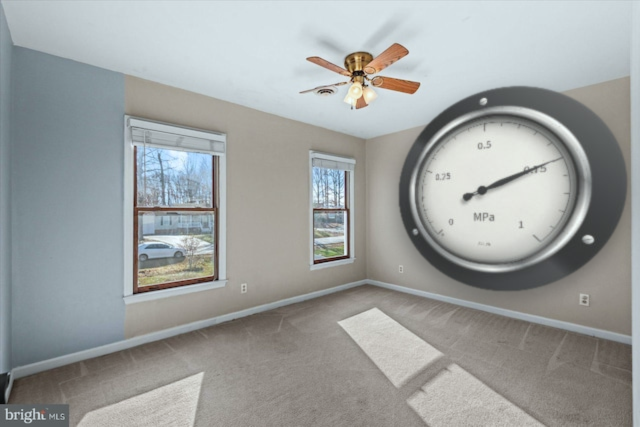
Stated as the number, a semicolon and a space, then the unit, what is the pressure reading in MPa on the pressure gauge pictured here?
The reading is 0.75; MPa
